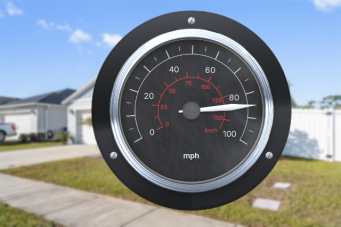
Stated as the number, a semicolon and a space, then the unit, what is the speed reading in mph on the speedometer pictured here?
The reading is 85; mph
